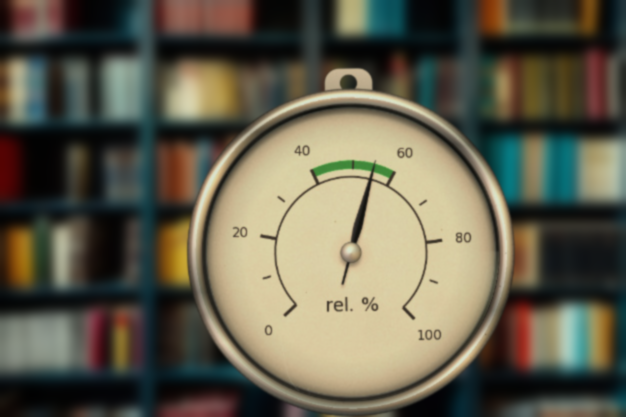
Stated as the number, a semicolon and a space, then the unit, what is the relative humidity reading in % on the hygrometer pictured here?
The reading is 55; %
